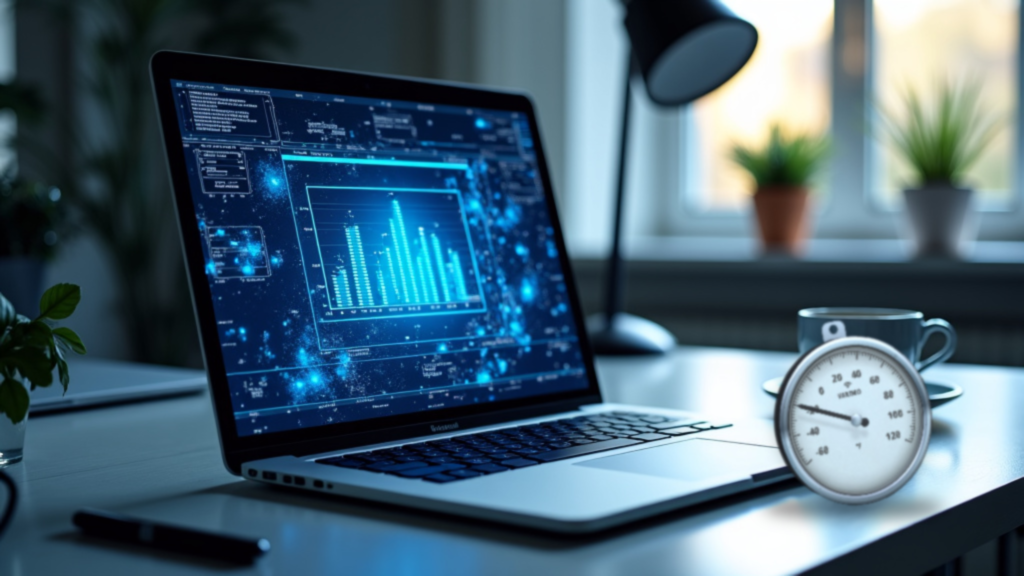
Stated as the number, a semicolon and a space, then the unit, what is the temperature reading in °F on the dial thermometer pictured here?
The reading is -20; °F
